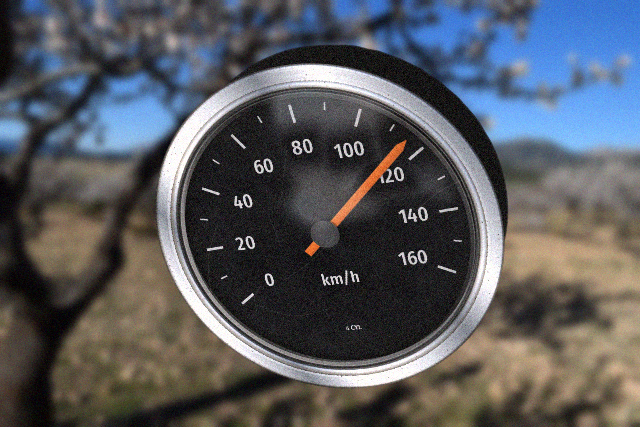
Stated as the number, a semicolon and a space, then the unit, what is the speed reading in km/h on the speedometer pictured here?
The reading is 115; km/h
